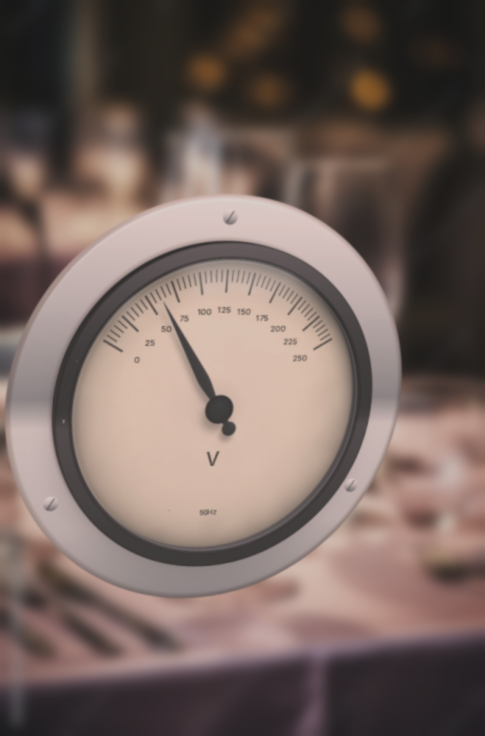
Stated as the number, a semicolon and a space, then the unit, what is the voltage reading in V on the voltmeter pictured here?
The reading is 60; V
